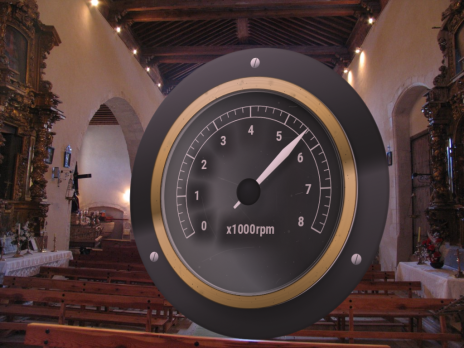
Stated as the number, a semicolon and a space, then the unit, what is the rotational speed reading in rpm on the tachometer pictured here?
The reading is 5600; rpm
